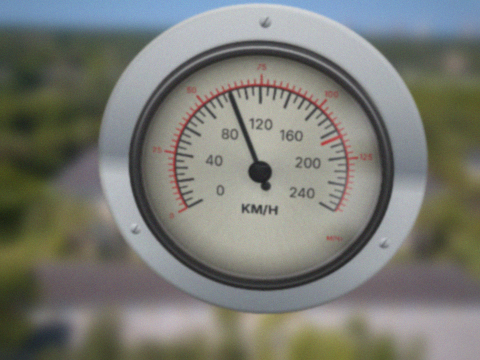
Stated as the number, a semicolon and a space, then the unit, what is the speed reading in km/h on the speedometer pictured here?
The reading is 100; km/h
